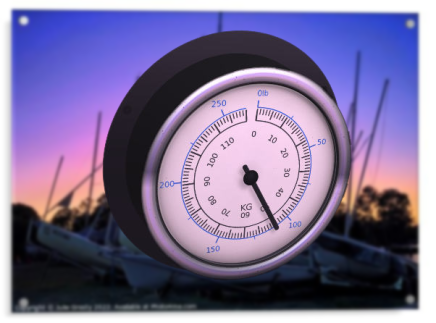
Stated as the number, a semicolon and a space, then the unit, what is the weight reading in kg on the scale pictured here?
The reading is 50; kg
